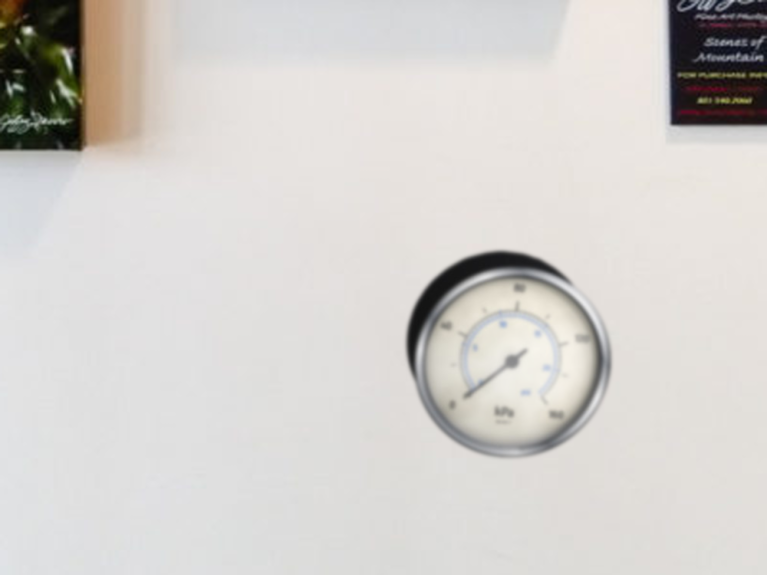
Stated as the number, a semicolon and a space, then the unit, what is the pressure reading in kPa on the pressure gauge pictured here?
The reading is 0; kPa
